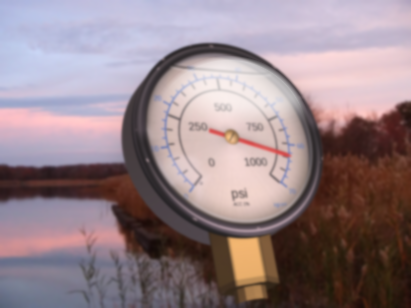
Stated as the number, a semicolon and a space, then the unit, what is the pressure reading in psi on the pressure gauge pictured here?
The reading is 900; psi
